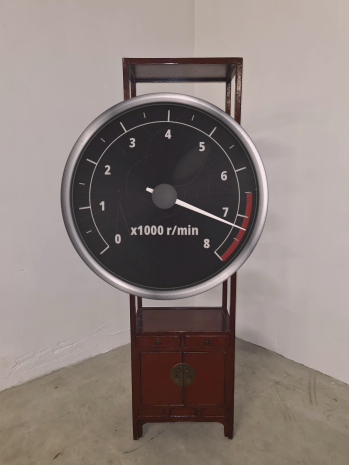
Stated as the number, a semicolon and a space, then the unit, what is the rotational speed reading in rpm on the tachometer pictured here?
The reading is 7250; rpm
